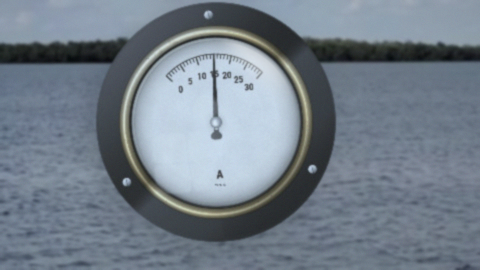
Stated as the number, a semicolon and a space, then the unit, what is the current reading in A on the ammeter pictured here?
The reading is 15; A
